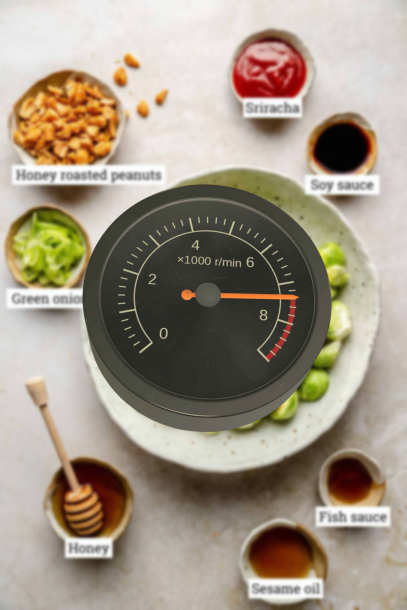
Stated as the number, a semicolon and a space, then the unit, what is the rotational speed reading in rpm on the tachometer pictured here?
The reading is 7400; rpm
